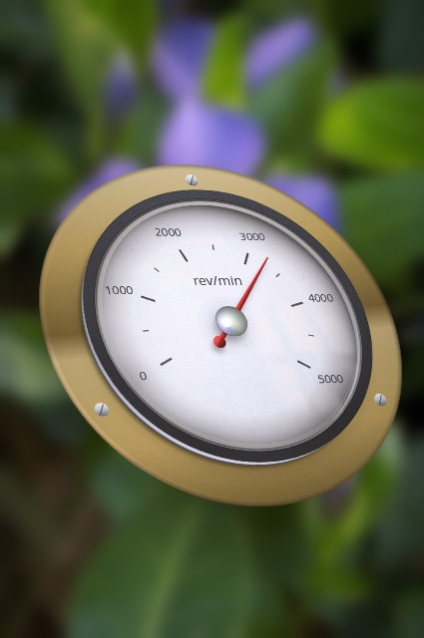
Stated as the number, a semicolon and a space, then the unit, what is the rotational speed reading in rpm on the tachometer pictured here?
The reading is 3250; rpm
